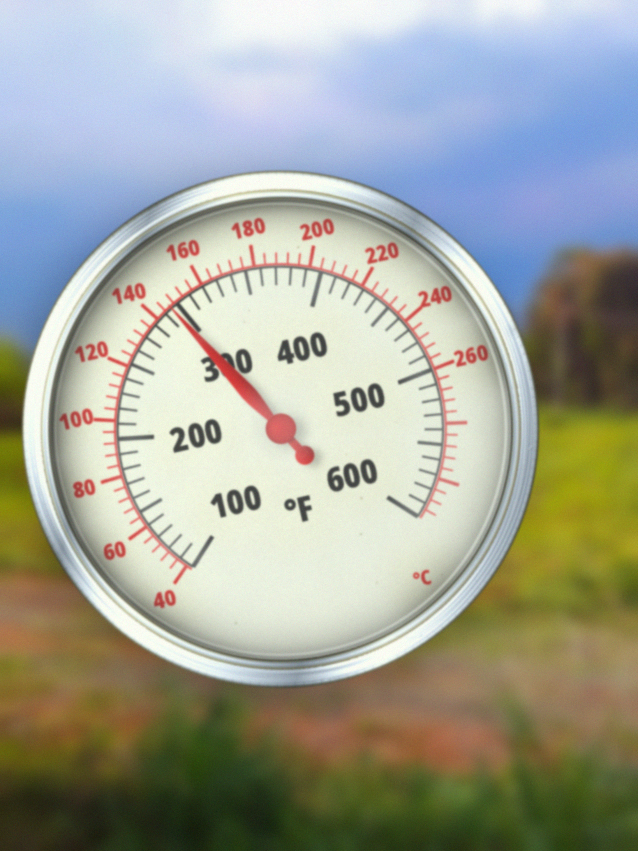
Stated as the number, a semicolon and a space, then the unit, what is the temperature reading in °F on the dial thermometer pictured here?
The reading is 295; °F
